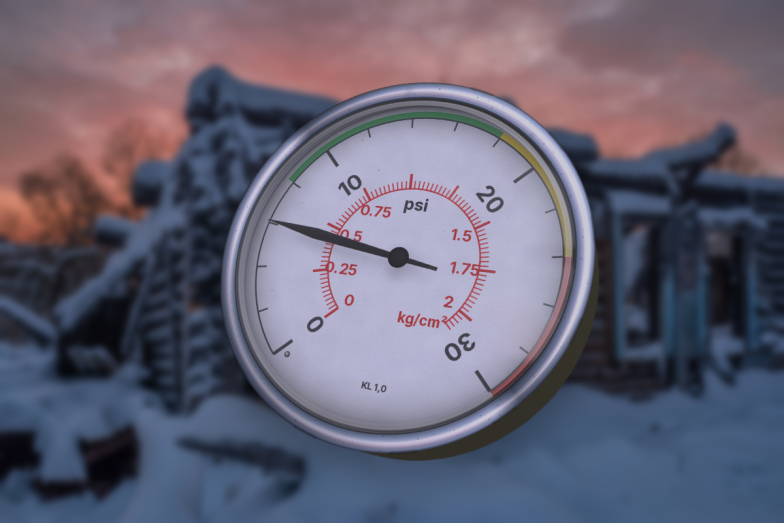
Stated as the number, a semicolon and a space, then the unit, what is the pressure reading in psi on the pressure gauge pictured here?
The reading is 6; psi
